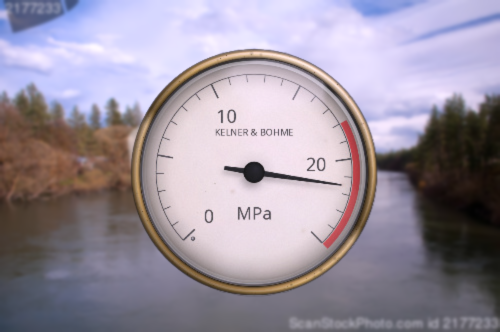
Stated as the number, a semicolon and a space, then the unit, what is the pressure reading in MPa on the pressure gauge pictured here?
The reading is 21.5; MPa
